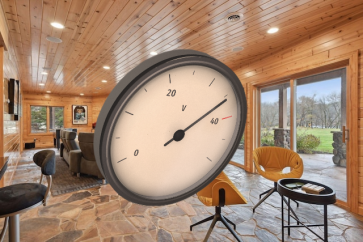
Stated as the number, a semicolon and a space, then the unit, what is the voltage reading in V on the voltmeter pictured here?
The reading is 35; V
